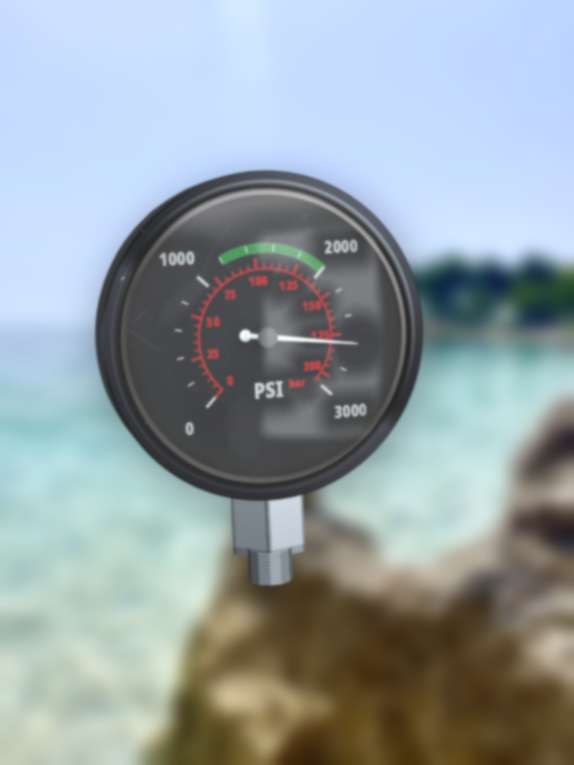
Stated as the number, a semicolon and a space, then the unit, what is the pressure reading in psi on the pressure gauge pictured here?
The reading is 2600; psi
